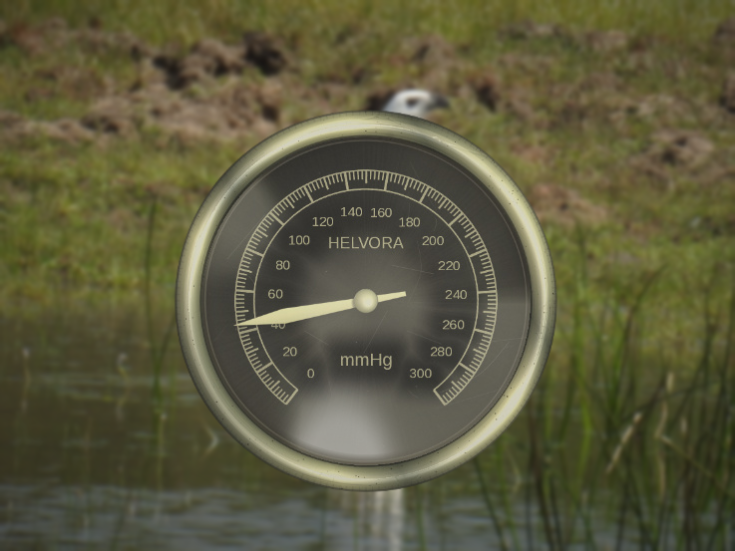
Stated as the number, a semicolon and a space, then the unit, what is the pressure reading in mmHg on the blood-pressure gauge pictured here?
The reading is 44; mmHg
